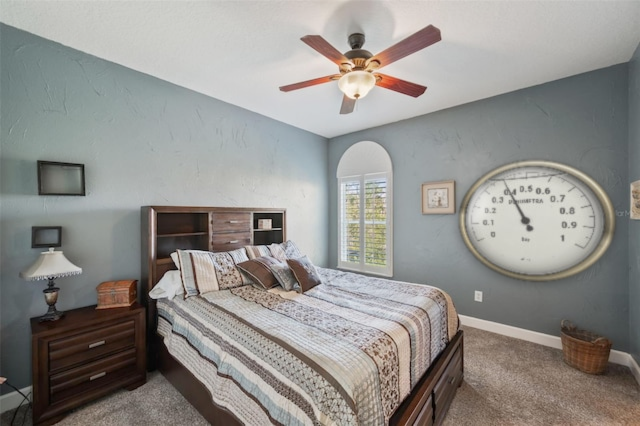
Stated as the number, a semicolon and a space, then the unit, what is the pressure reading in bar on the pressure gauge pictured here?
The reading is 0.4; bar
